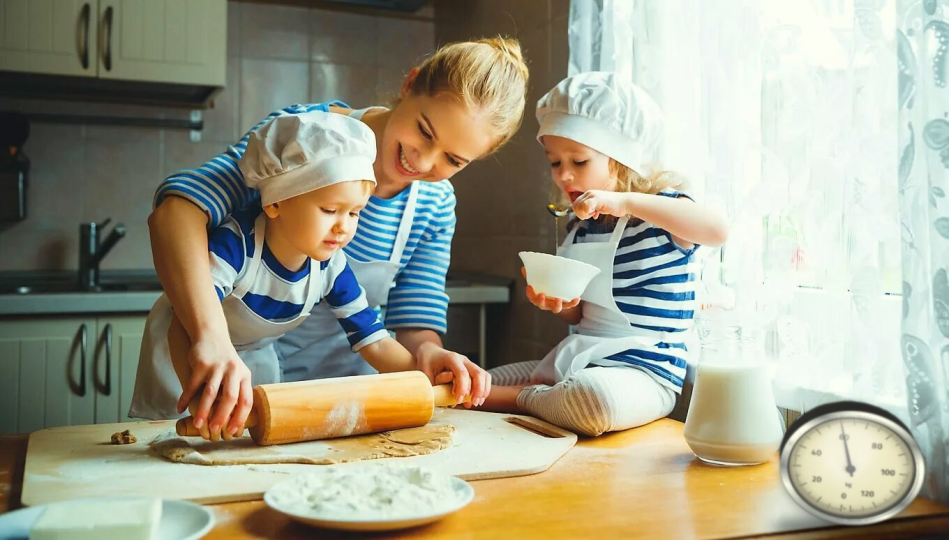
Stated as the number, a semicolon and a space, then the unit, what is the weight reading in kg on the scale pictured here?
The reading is 60; kg
